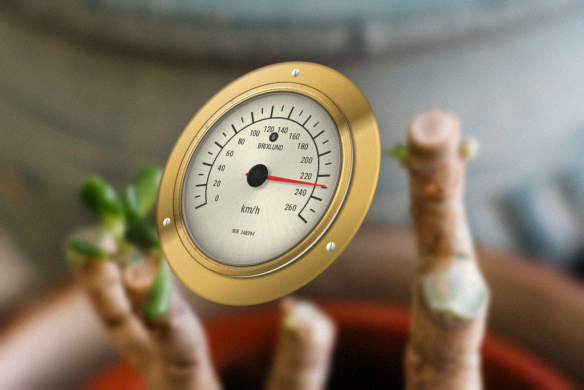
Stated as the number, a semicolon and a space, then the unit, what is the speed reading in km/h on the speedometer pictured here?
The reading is 230; km/h
